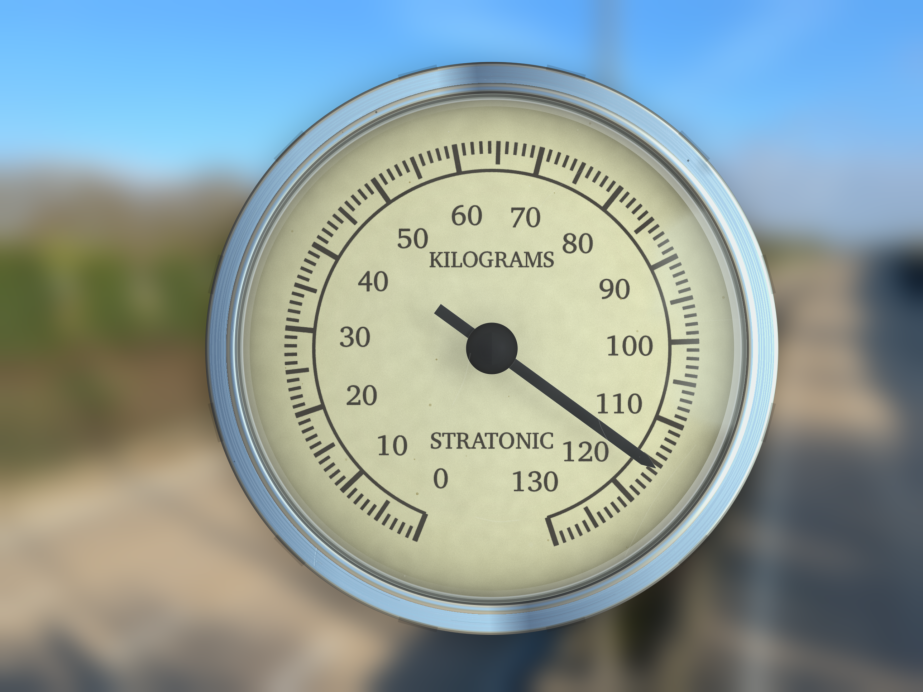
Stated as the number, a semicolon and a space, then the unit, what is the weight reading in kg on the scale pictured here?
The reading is 115.5; kg
